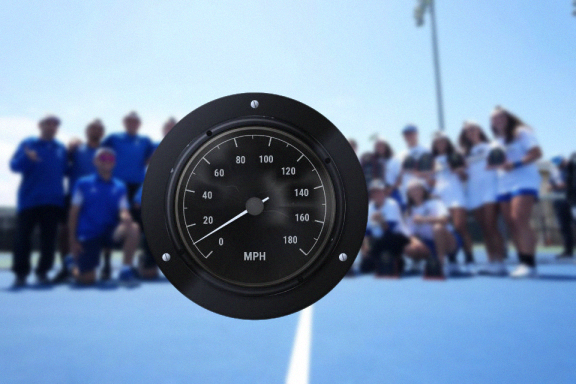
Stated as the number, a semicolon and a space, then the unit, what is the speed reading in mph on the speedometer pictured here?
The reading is 10; mph
